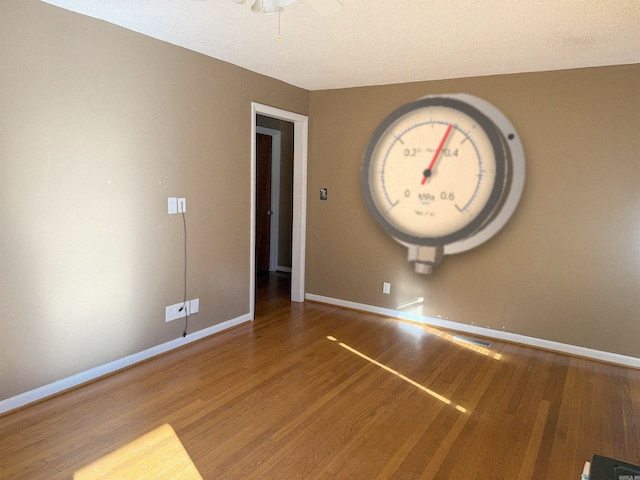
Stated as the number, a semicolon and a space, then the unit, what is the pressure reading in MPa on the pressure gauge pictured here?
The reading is 0.35; MPa
